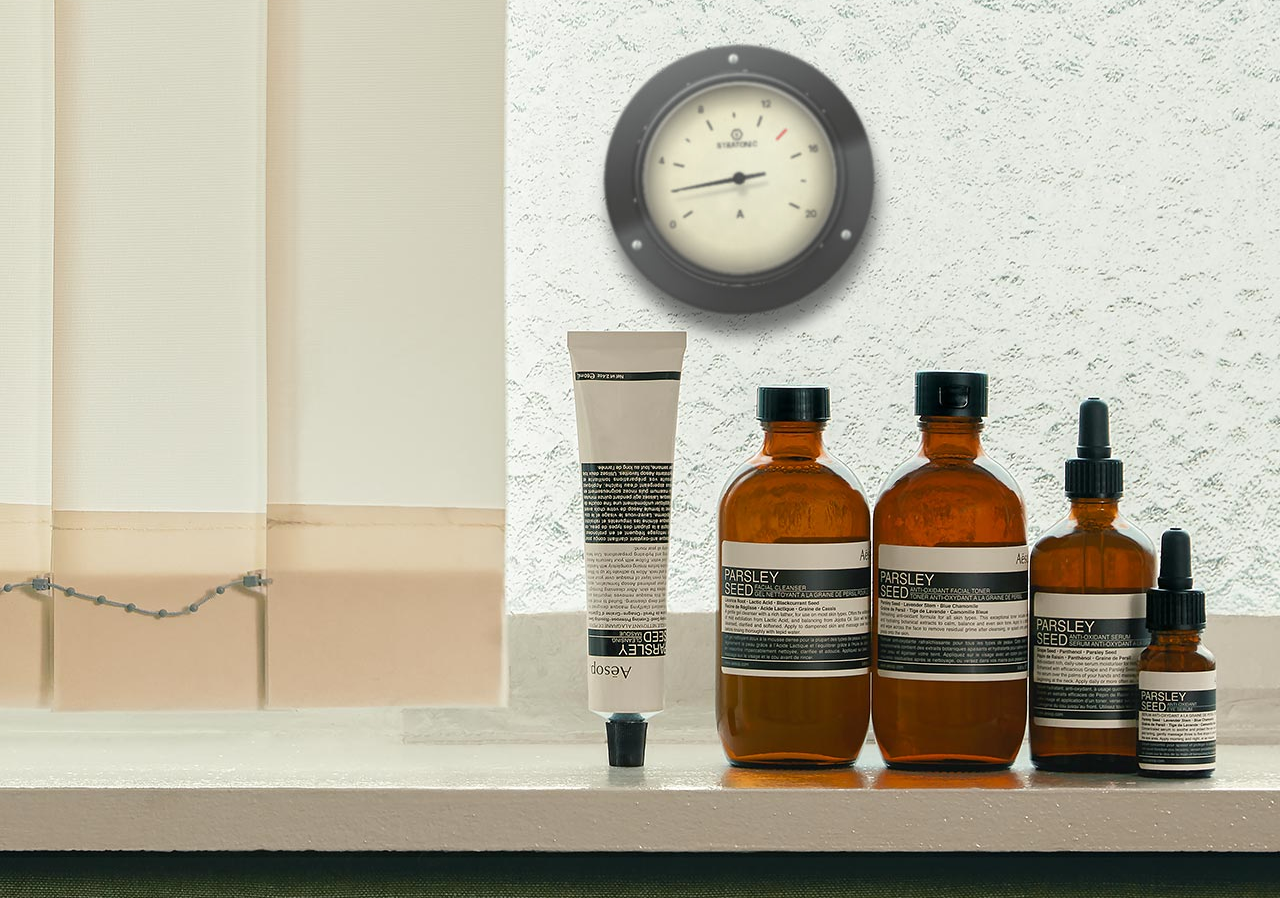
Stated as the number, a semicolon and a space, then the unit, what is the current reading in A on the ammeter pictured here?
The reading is 2; A
